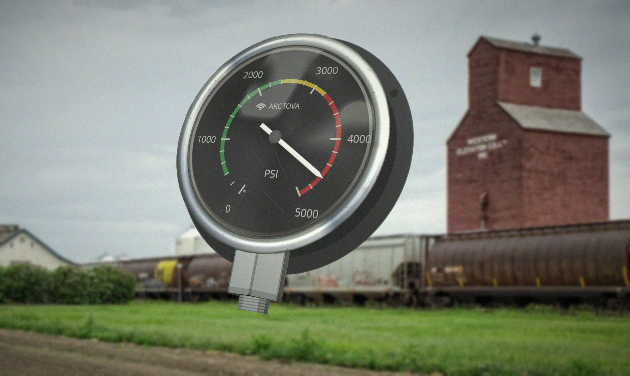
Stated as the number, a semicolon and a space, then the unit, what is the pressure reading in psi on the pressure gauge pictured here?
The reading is 4600; psi
